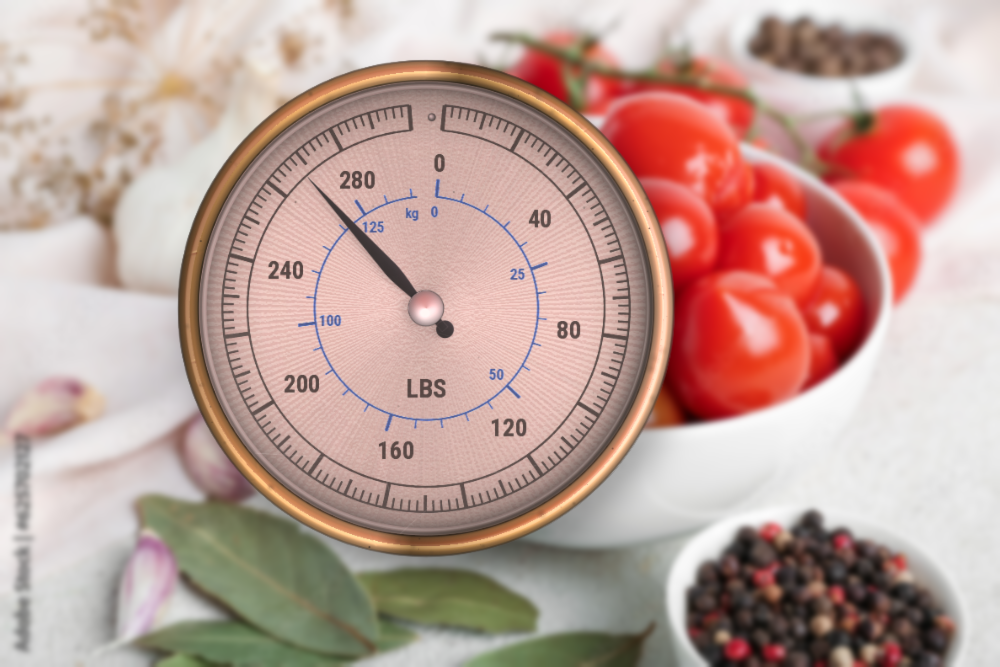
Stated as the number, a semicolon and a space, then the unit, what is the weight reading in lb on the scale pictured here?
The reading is 268; lb
